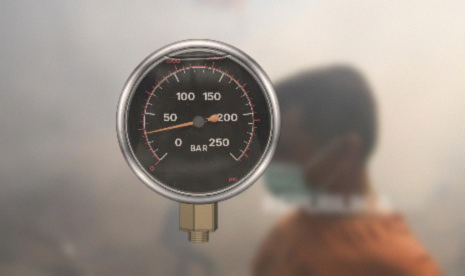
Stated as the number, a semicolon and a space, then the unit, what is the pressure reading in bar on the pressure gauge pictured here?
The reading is 30; bar
